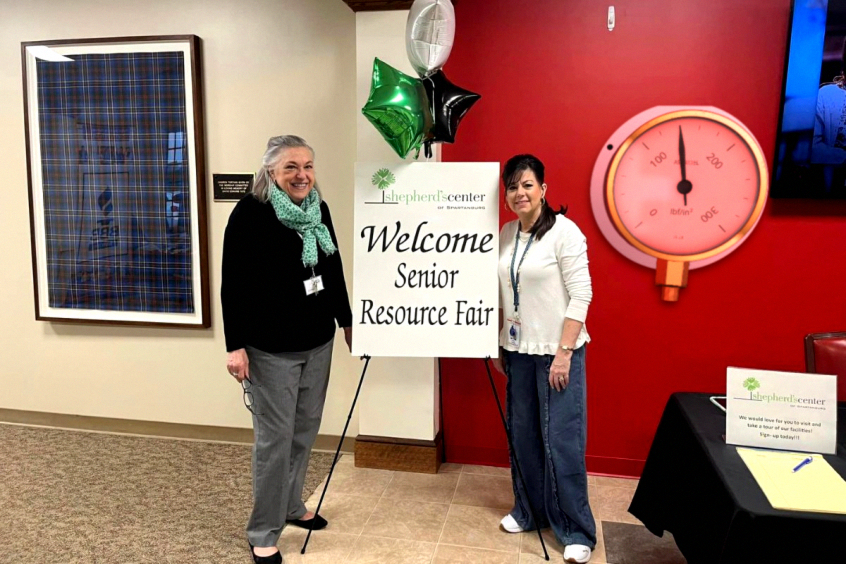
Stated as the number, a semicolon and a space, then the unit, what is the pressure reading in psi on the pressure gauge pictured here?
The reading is 140; psi
